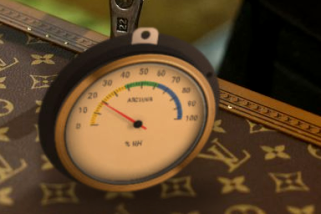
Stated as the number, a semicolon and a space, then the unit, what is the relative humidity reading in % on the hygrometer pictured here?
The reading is 20; %
